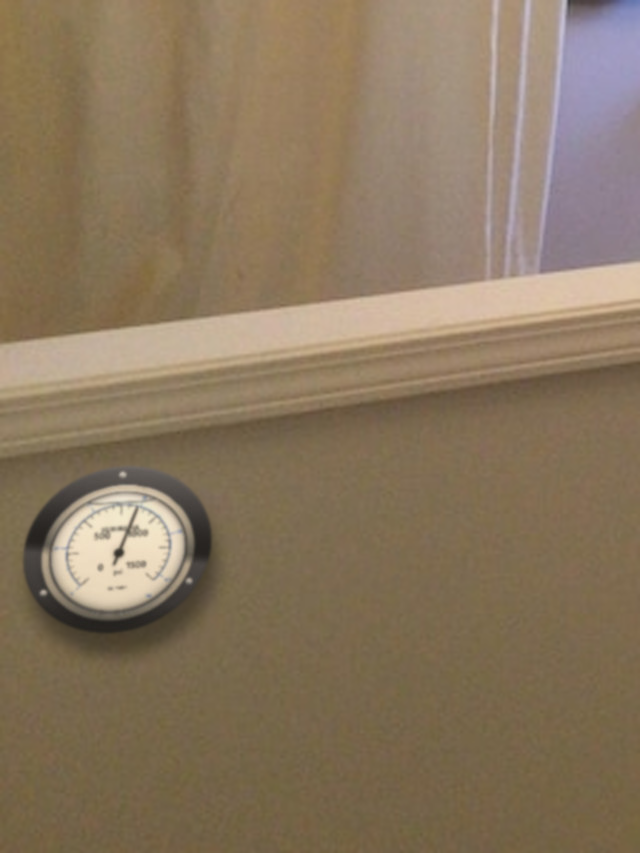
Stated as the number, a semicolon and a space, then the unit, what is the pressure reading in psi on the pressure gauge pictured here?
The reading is 850; psi
